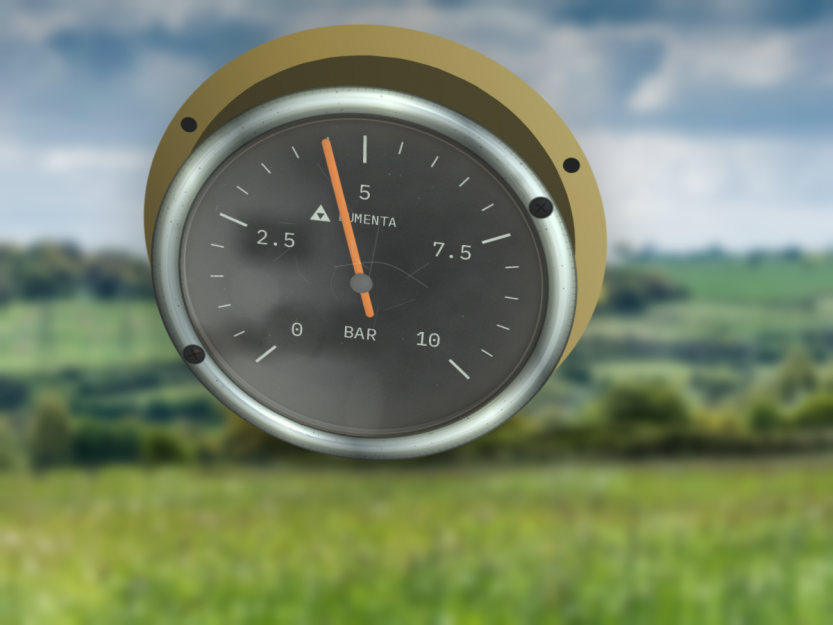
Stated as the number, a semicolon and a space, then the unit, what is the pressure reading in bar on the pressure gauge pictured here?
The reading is 4.5; bar
